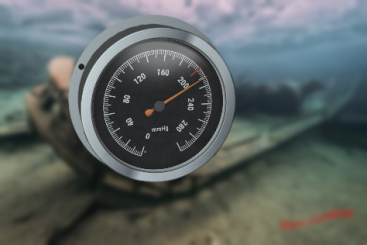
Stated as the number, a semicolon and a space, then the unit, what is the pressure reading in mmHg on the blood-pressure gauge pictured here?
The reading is 210; mmHg
